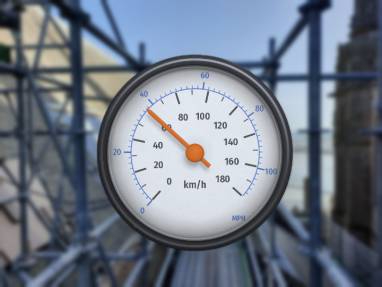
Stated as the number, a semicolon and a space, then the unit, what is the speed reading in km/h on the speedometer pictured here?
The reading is 60; km/h
